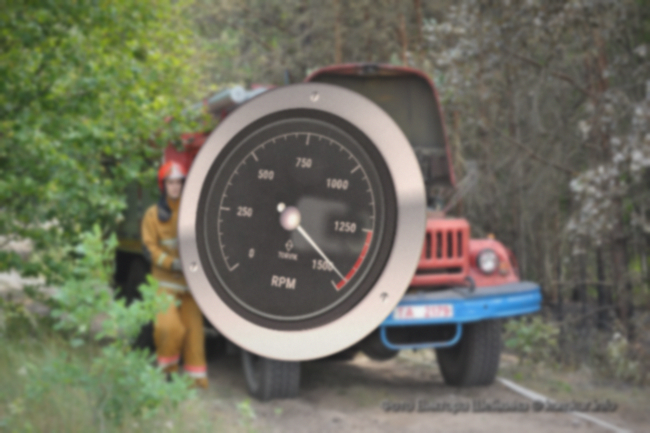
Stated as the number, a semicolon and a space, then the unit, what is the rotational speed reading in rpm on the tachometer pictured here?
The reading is 1450; rpm
